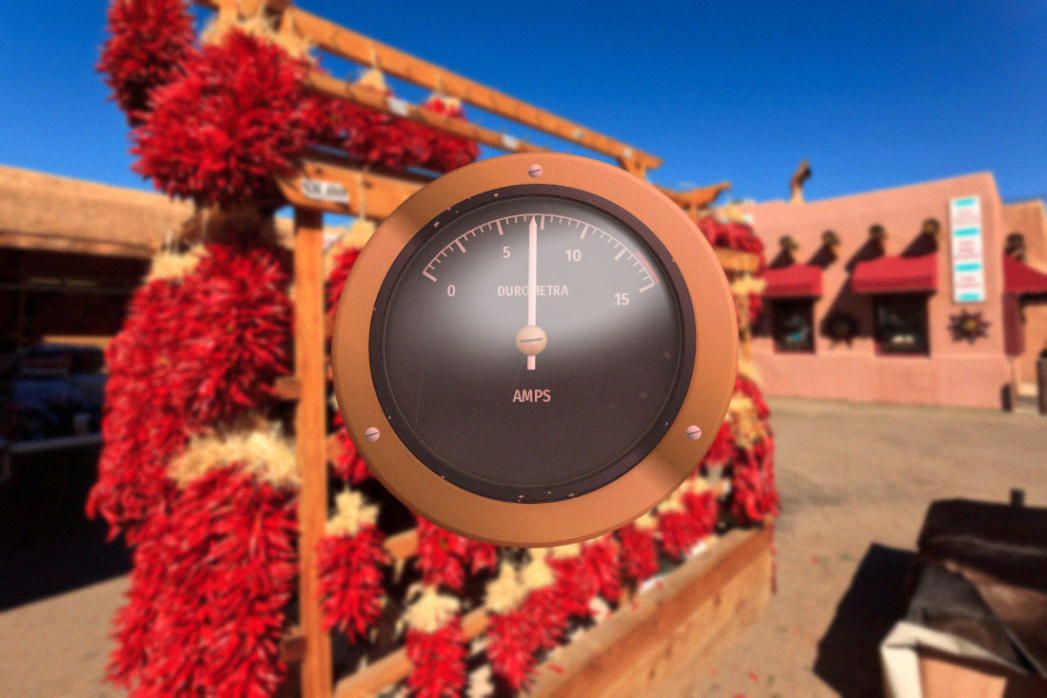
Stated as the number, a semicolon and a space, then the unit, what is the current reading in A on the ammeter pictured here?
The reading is 7; A
